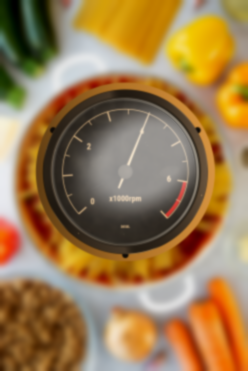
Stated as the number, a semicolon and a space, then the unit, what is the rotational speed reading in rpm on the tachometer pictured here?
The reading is 4000; rpm
